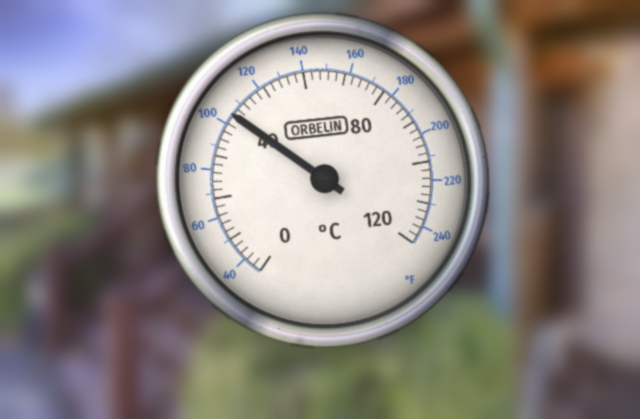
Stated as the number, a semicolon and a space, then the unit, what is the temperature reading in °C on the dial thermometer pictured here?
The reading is 40; °C
